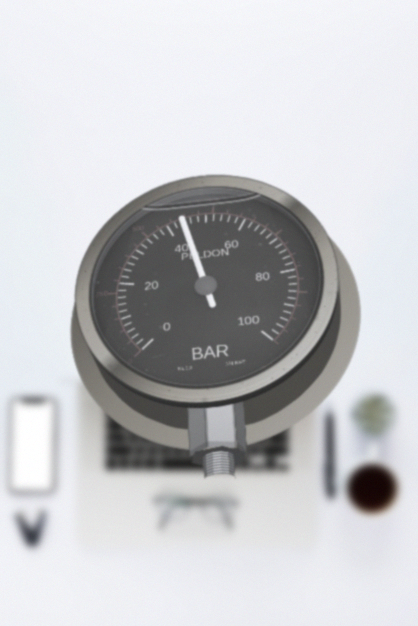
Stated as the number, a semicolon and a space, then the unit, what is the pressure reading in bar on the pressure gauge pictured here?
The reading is 44; bar
